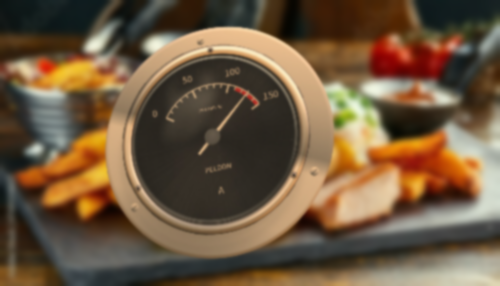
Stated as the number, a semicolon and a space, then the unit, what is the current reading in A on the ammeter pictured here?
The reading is 130; A
